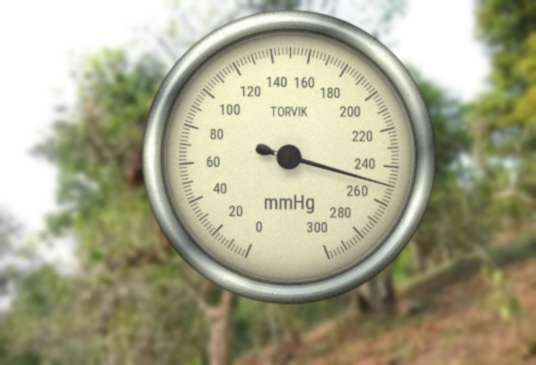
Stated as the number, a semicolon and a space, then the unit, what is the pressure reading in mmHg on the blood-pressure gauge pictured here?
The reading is 250; mmHg
